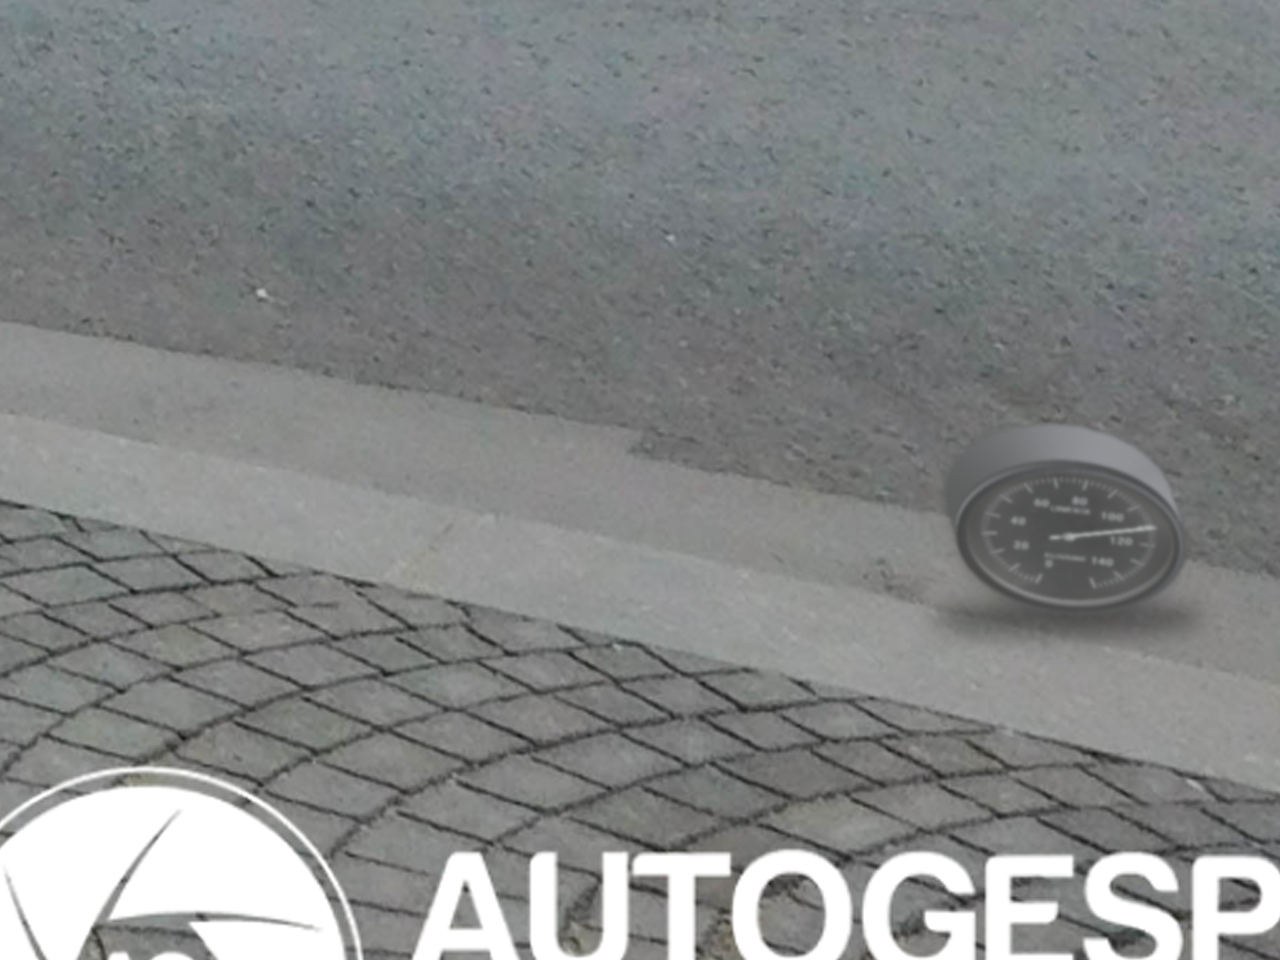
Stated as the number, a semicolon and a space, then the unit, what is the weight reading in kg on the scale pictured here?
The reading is 110; kg
